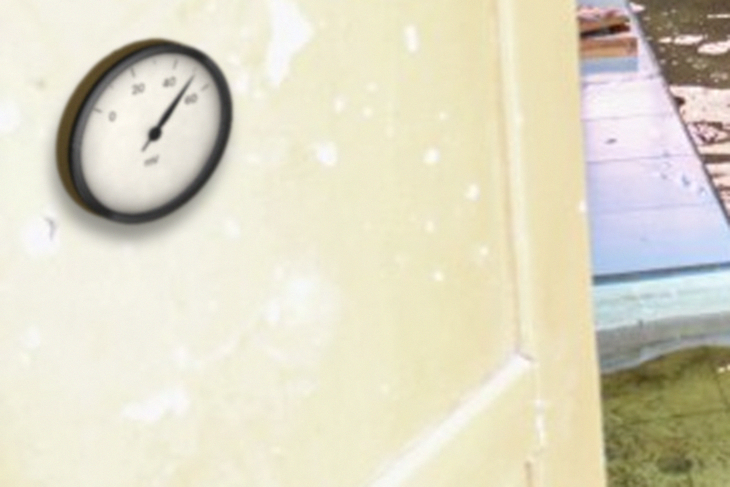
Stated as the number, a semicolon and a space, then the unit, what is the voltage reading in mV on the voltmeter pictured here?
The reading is 50; mV
